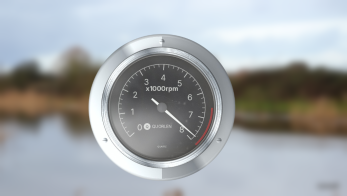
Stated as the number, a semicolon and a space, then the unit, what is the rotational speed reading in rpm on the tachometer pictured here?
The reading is 7800; rpm
